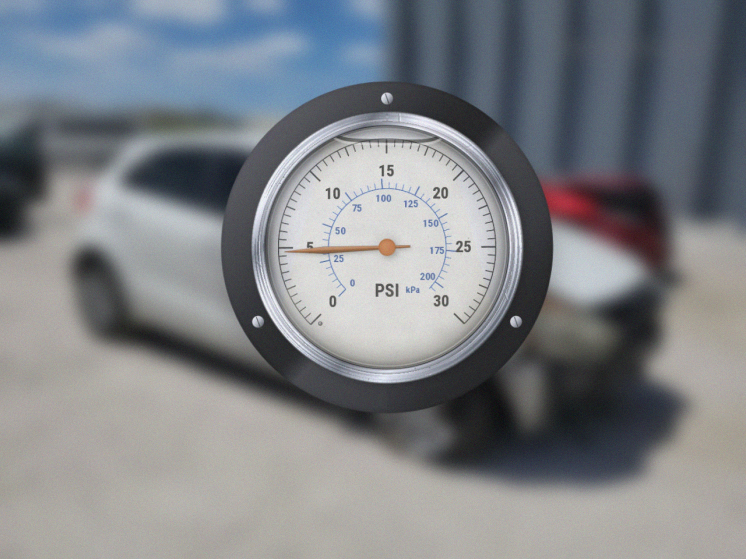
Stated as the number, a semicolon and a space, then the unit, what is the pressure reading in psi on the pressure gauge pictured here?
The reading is 4.75; psi
